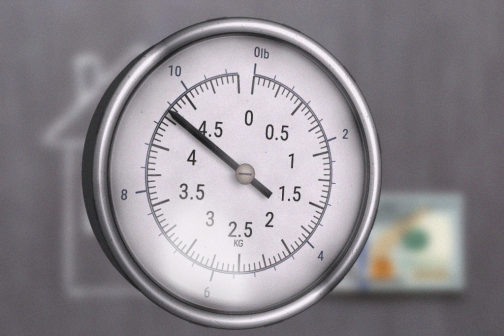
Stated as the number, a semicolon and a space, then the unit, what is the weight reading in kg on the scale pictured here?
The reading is 4.3; kg
